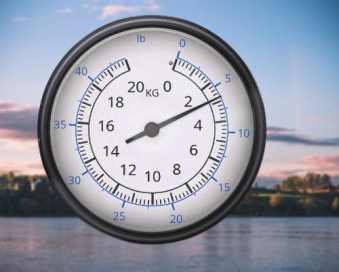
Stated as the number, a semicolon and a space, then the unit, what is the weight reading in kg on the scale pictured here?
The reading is 2.8; kg
